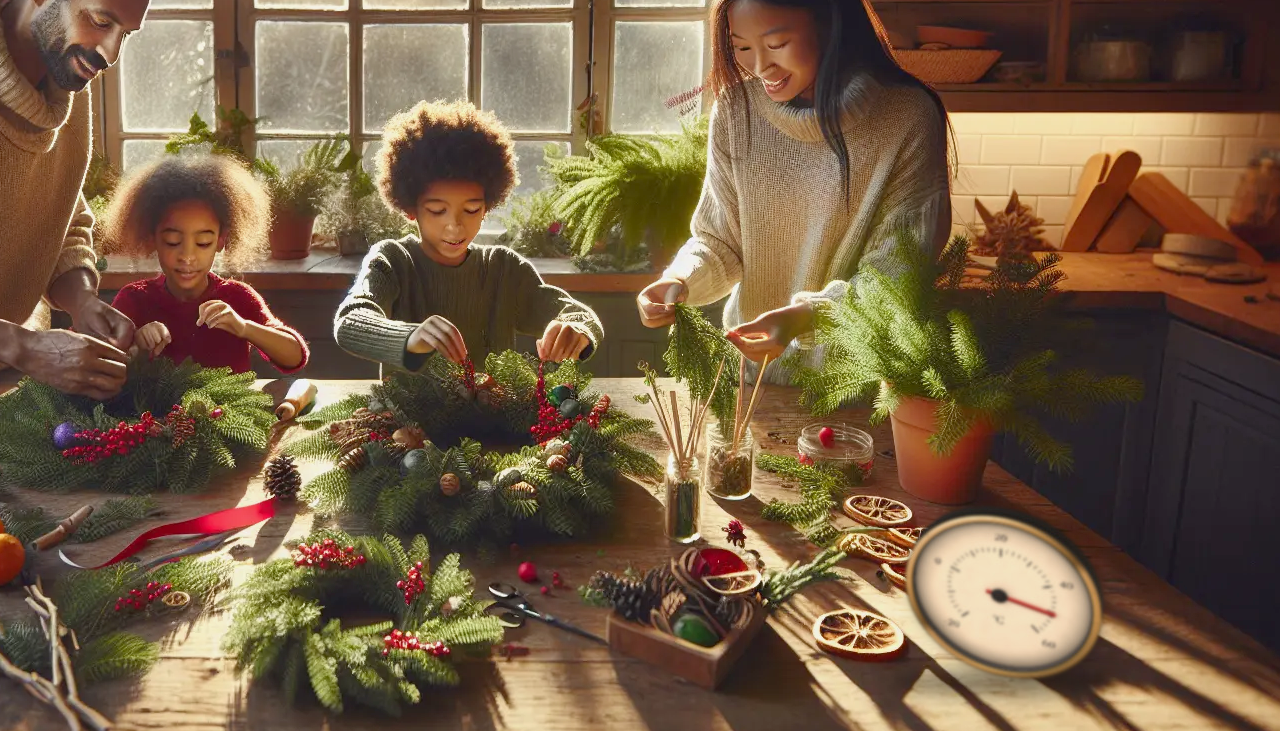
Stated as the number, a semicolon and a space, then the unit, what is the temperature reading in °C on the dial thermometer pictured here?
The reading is 50; °C
